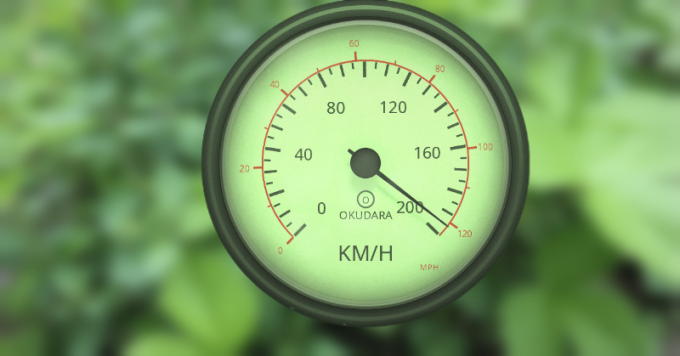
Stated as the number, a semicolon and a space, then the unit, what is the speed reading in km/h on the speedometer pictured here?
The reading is 195; km/h
